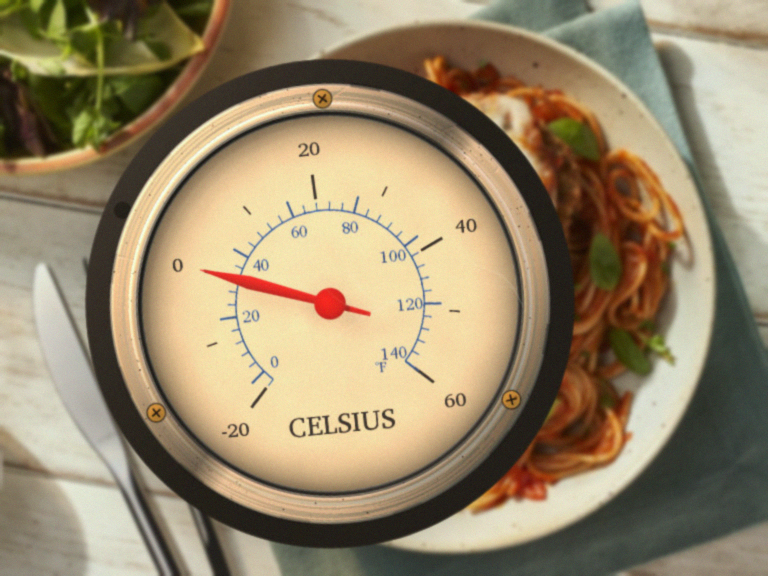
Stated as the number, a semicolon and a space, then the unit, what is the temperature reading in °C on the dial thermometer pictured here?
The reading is 0; °C
